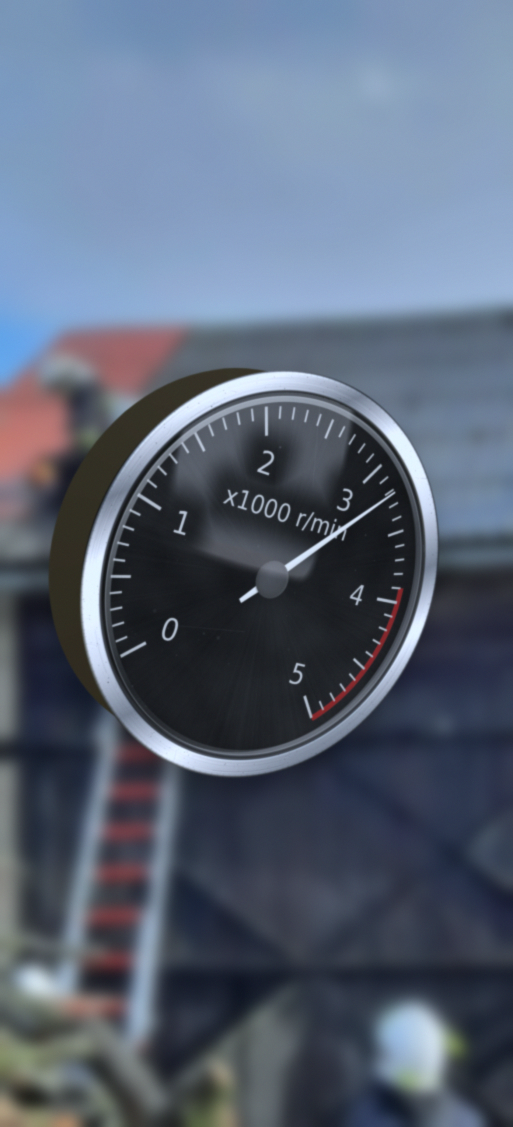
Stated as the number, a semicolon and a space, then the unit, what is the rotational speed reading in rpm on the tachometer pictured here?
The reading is 3200; rpm
